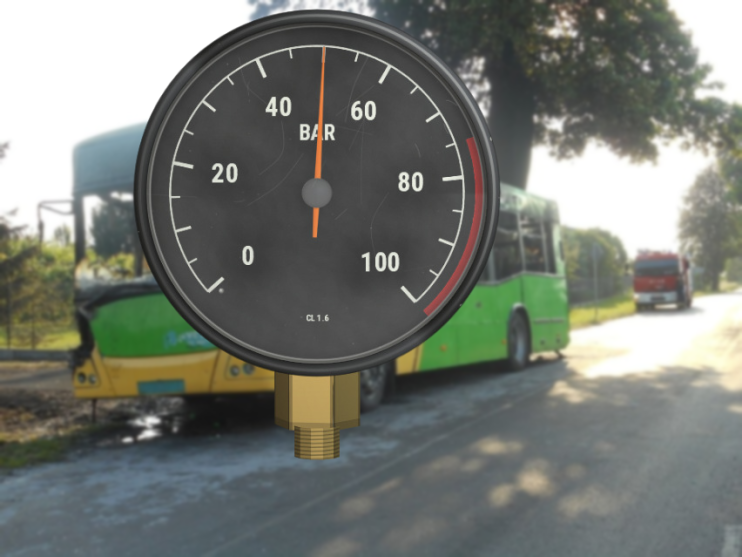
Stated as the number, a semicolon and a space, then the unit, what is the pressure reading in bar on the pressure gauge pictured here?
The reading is 50; bar
